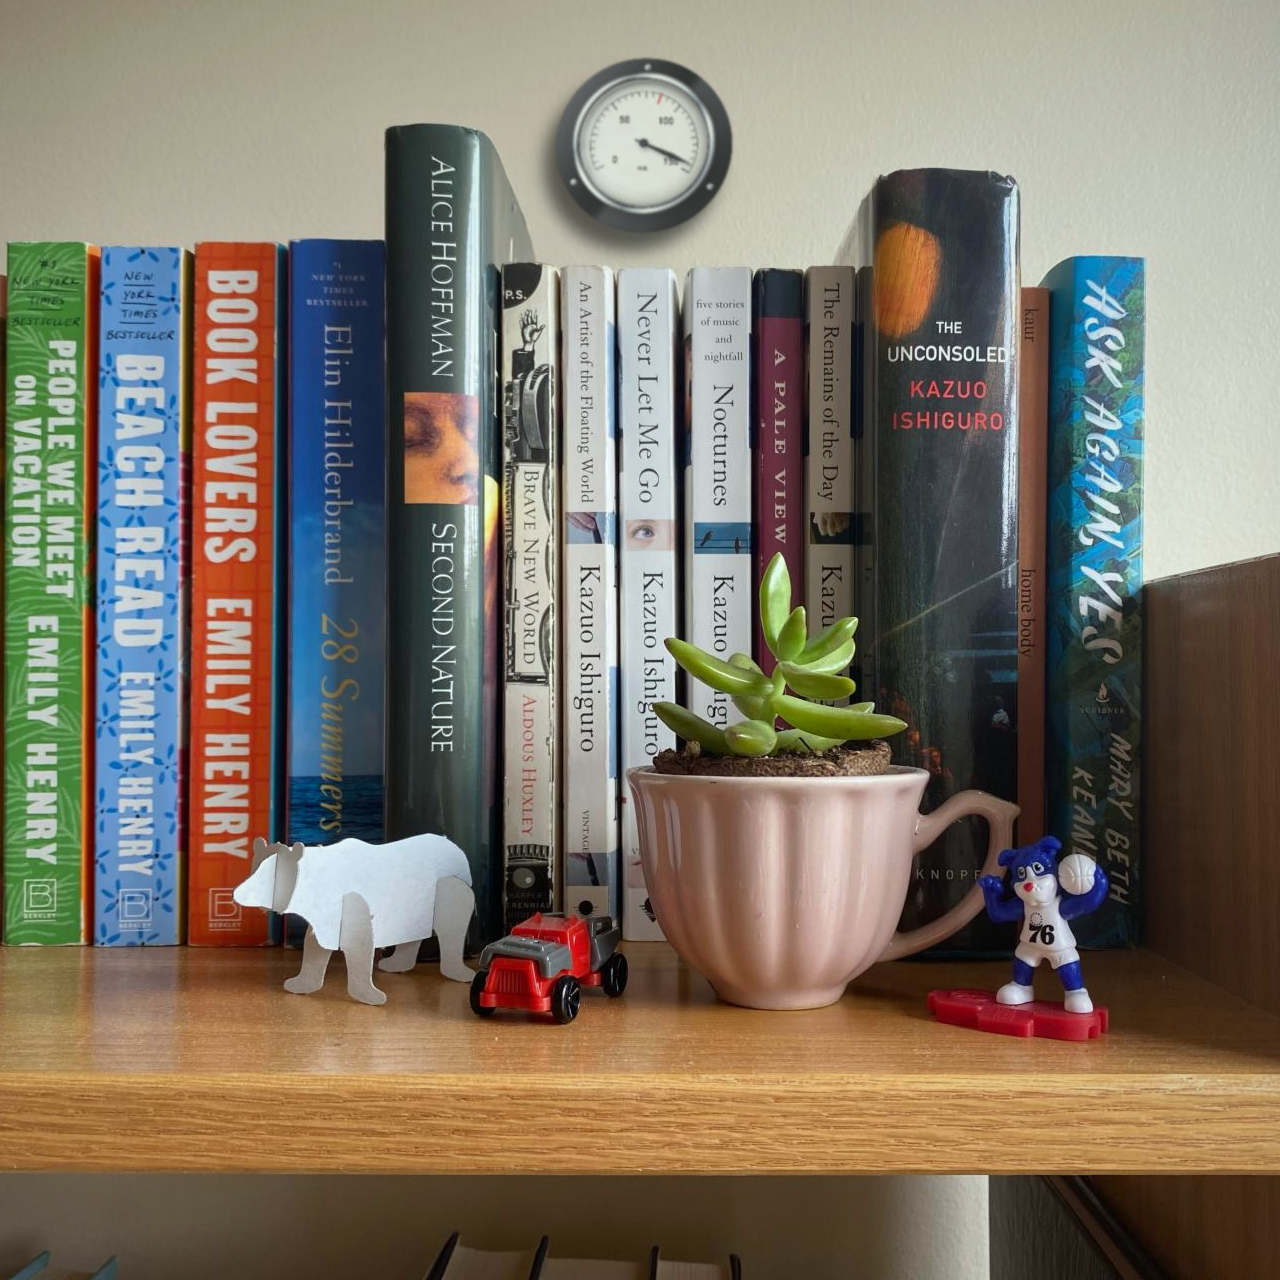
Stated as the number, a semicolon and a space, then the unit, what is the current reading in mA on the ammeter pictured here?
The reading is 145; mA
